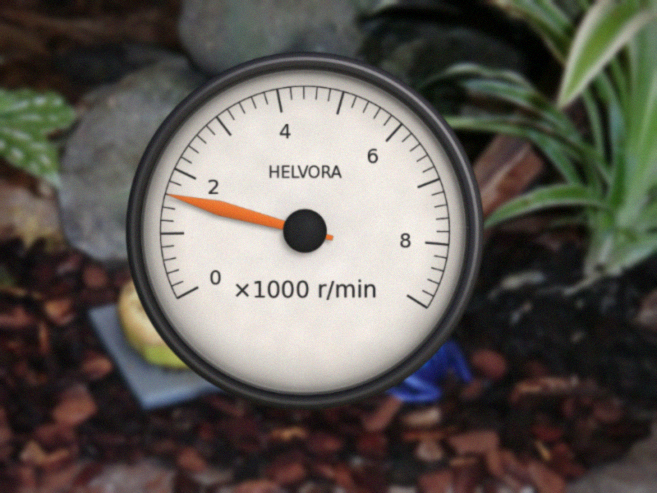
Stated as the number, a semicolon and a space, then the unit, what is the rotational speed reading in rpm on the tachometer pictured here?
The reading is 1600; rpm
